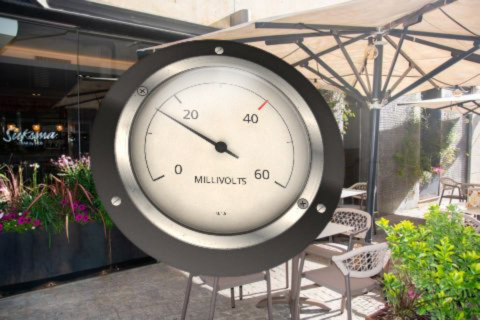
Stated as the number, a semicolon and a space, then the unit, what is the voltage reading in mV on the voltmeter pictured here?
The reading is 15; mV
